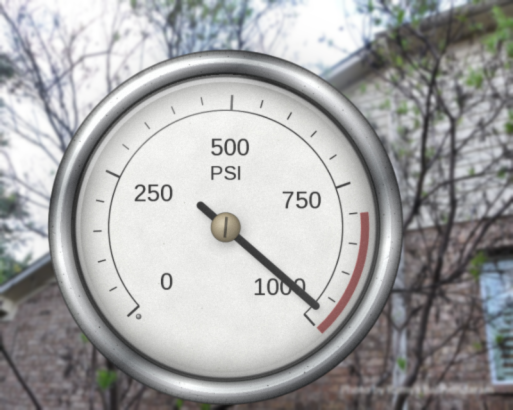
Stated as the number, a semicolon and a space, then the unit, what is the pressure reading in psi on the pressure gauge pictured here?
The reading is 975; psi
